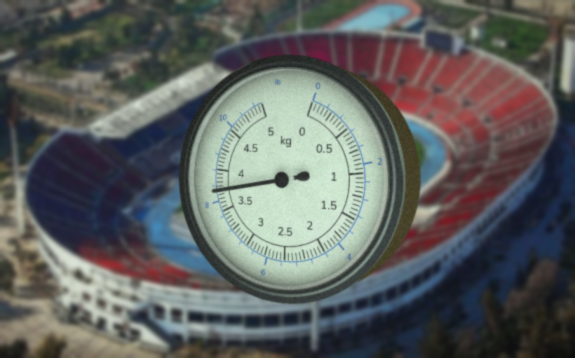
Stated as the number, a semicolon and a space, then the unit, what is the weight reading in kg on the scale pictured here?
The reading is 3.75; kg
